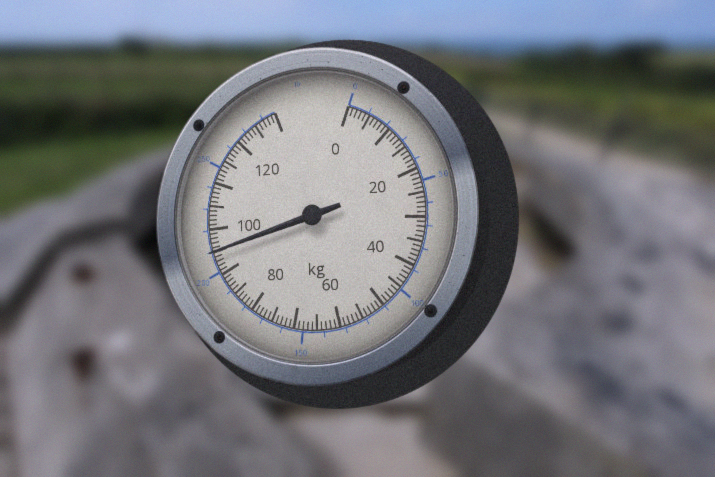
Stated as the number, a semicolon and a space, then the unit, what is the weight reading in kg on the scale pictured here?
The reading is 95; kg
